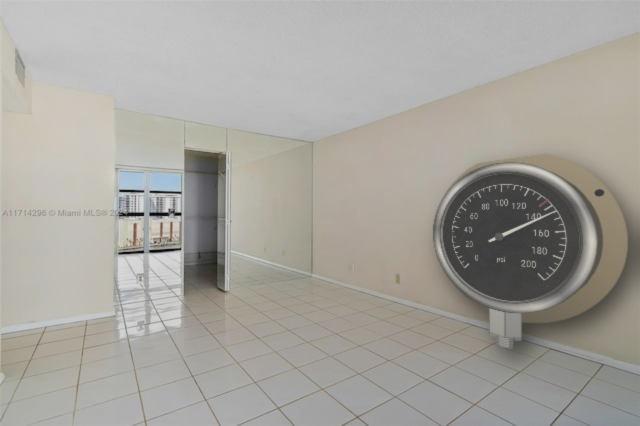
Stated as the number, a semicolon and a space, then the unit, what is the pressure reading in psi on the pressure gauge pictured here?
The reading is 145; psi
